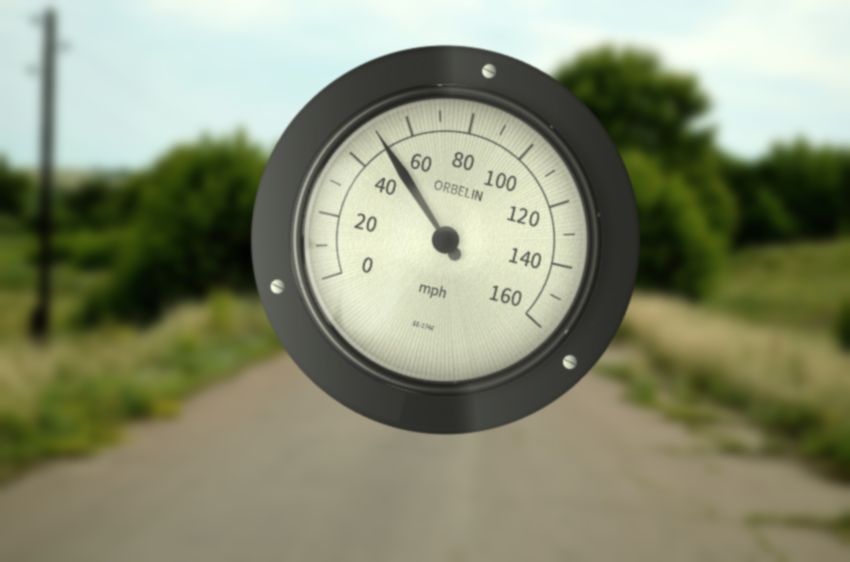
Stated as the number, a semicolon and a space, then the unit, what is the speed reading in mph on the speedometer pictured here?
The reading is 50; mph
